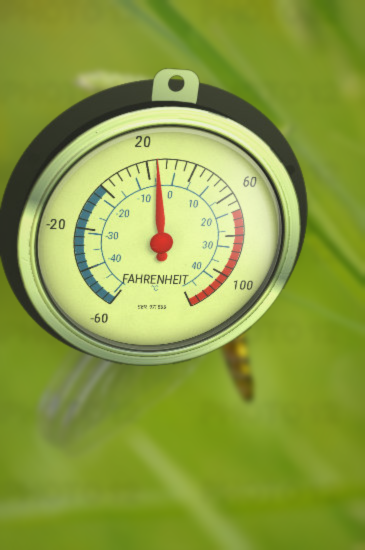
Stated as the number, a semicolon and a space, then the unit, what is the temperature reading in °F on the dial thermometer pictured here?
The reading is 24; °F
